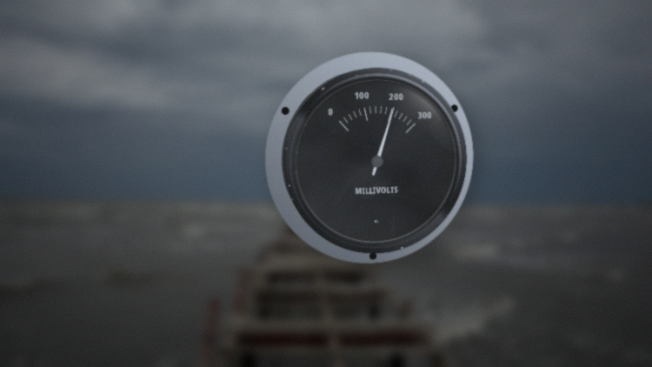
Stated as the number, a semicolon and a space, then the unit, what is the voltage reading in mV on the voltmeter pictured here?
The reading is 200; mV
